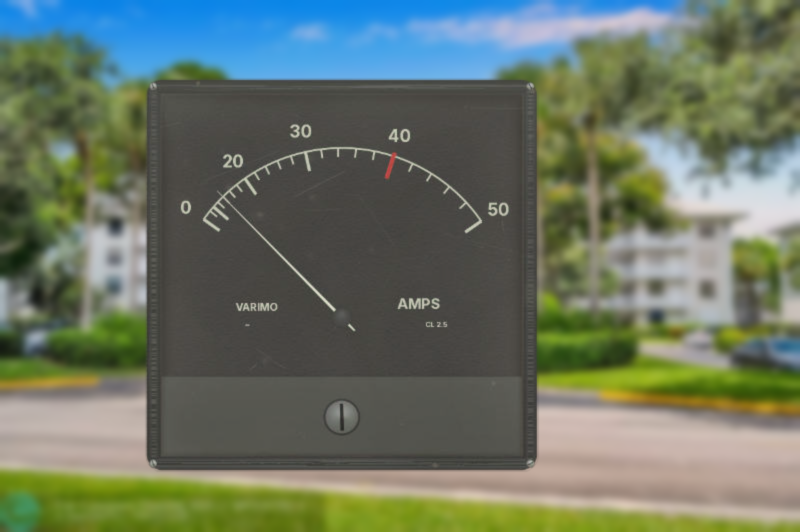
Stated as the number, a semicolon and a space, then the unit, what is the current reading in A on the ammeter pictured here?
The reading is 14; A
